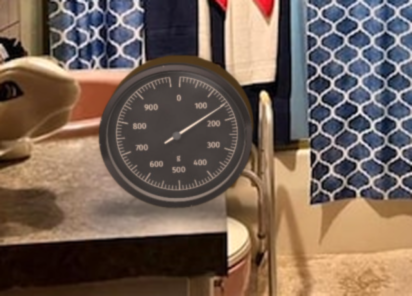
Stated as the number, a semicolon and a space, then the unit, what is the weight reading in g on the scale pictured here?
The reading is 150; g
